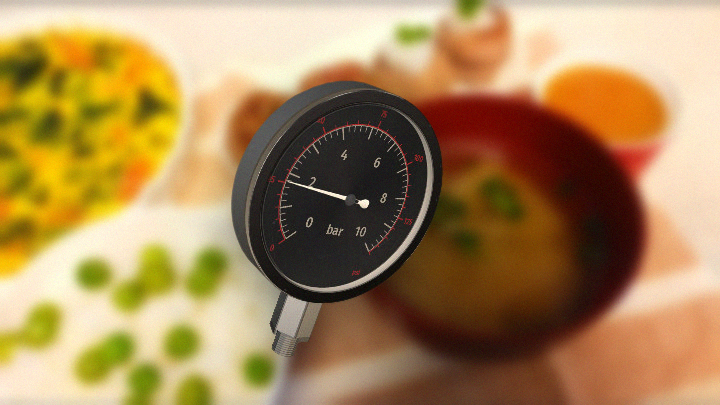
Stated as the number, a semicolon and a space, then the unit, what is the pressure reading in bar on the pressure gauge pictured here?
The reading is 1.8; bar
